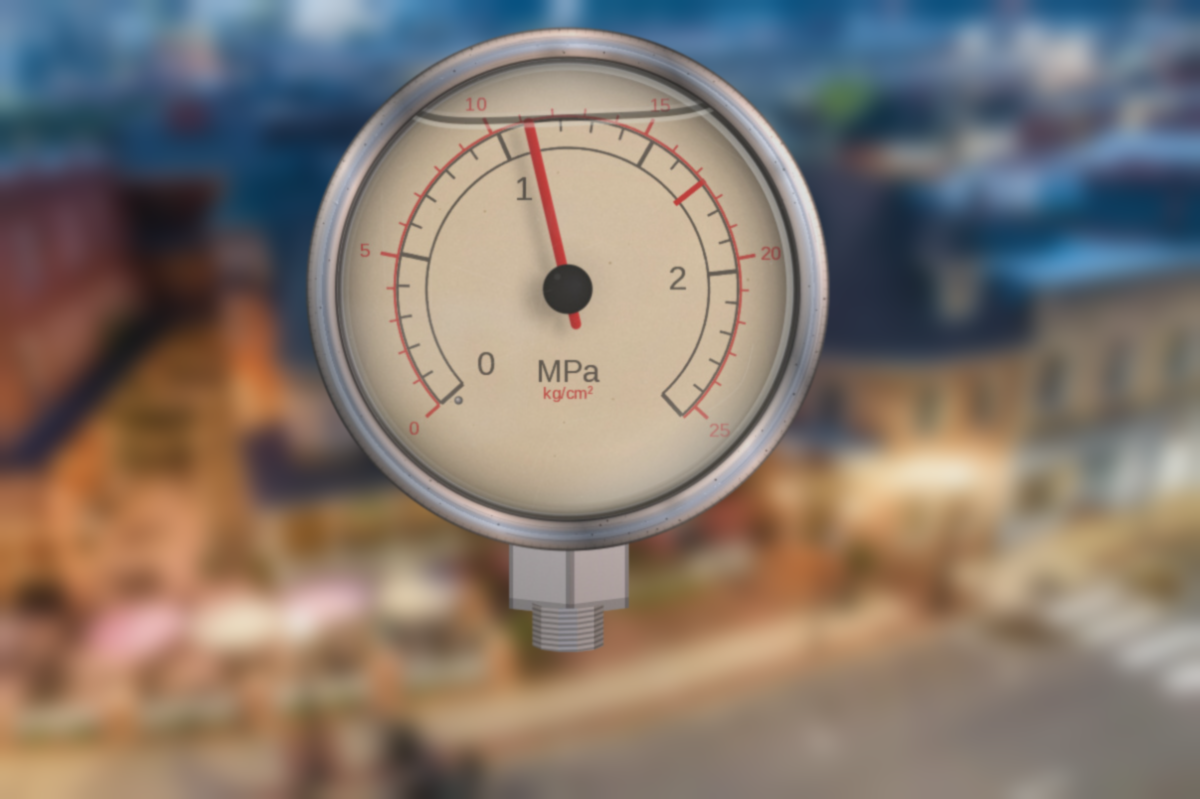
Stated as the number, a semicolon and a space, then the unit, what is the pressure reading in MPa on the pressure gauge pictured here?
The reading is 1.1; MPa
